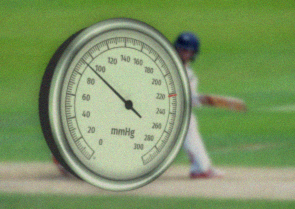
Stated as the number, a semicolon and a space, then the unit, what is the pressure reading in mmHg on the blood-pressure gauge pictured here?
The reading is 90; mmHg
